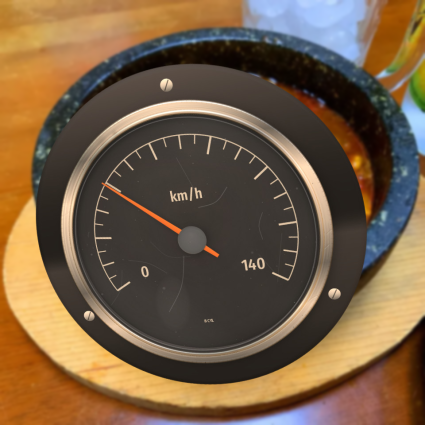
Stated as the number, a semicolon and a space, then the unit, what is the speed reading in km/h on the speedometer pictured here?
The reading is 40; km/h
